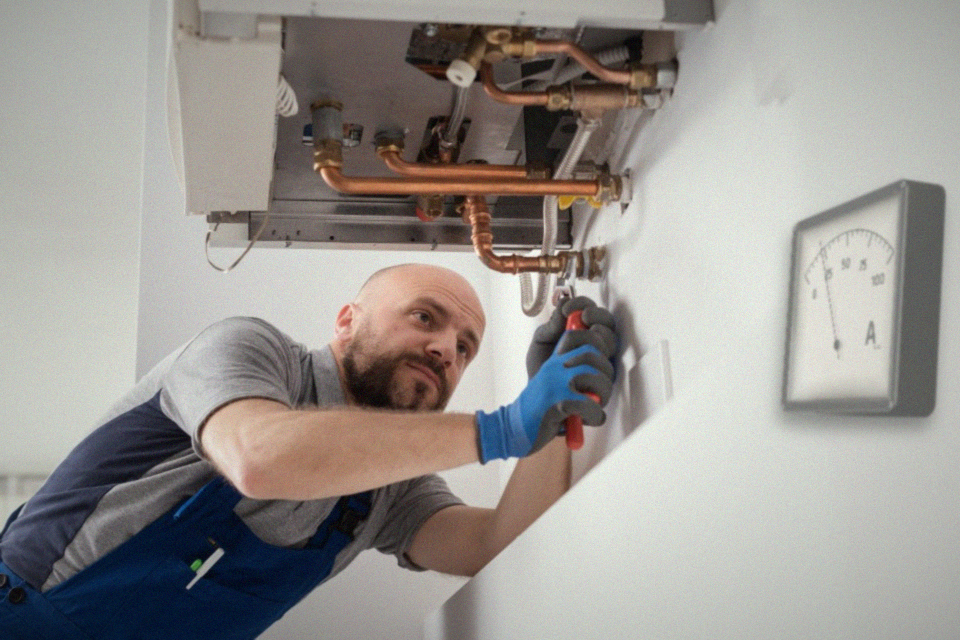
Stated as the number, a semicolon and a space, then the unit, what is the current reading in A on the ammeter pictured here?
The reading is 25; A
